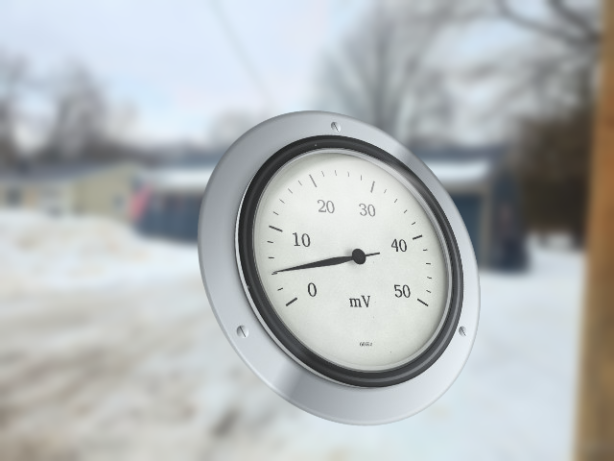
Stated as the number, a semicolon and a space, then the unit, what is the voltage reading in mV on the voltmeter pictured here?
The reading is 4; mV
